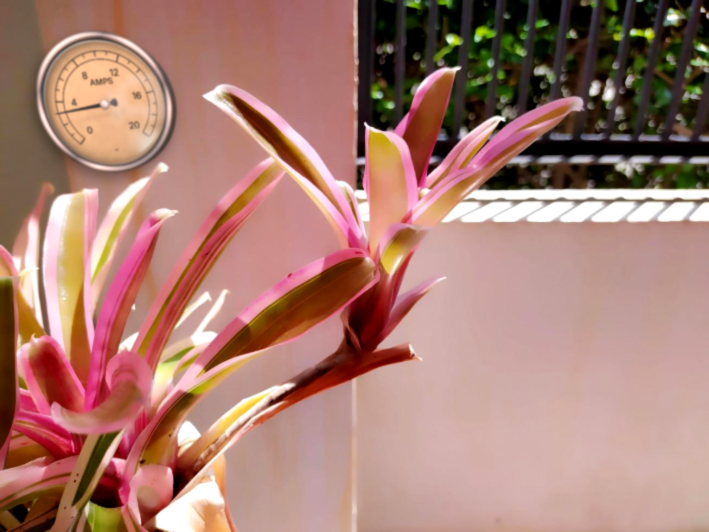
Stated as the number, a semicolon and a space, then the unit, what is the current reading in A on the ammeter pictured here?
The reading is 3; A
